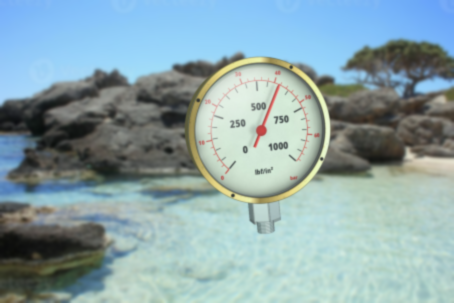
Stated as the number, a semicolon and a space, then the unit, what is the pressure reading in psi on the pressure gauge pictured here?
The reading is 600; psi
